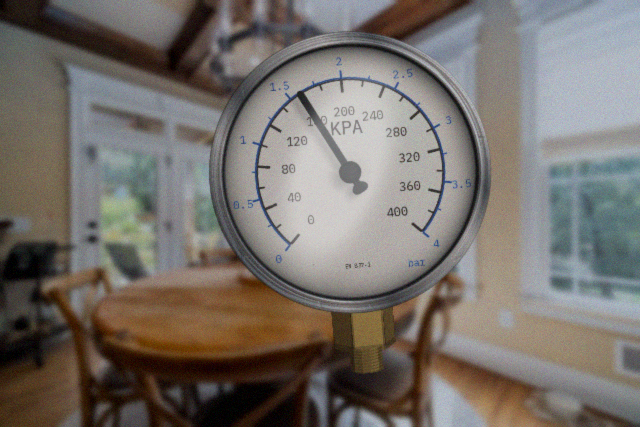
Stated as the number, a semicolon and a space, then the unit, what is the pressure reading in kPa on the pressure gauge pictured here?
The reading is 160; kPa
